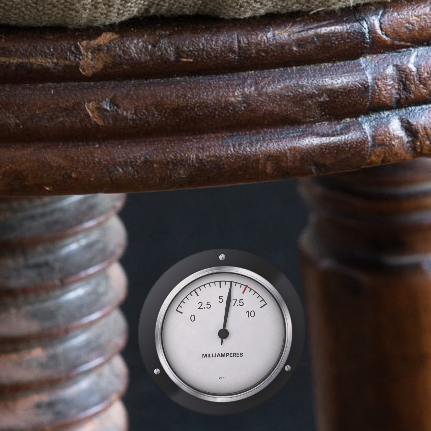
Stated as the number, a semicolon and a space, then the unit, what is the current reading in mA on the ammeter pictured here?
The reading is 6; mA
